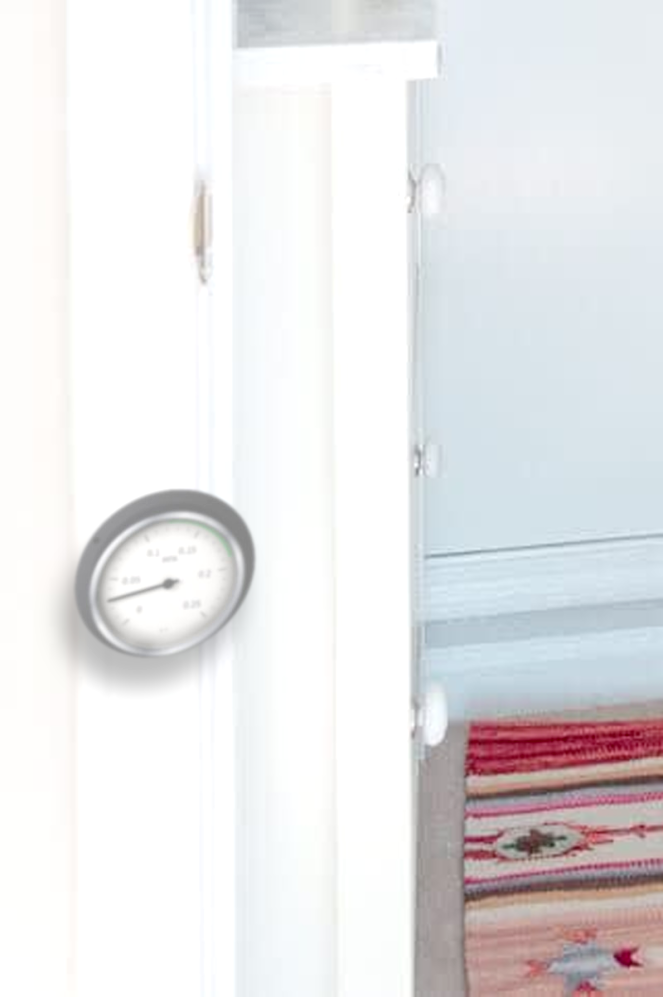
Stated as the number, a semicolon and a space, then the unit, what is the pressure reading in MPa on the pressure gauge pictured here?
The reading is 0.03; MPa
